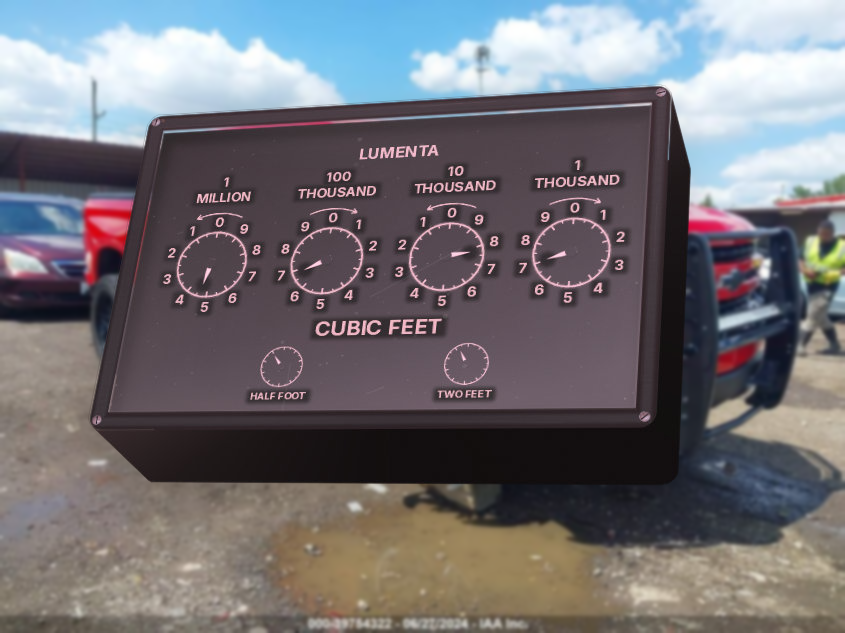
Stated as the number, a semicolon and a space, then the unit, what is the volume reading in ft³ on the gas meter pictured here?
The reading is 467700; ft³
